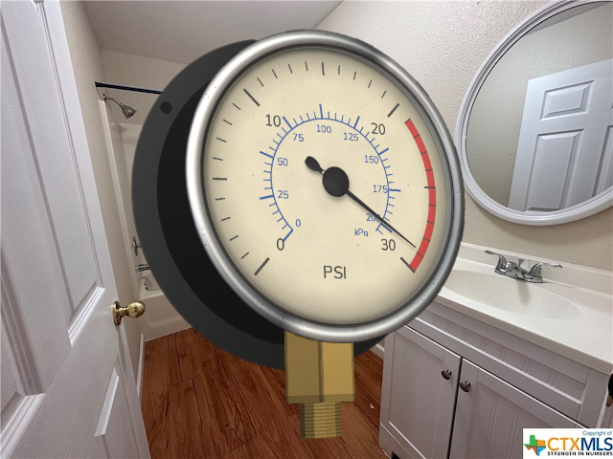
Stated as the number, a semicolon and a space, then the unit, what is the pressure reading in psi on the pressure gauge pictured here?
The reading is 29; psi
